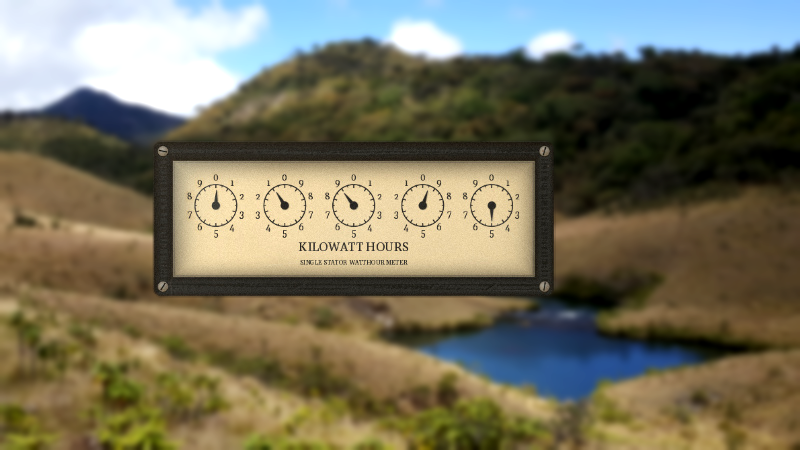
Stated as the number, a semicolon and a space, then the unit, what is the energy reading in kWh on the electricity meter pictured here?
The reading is 895; kWh
